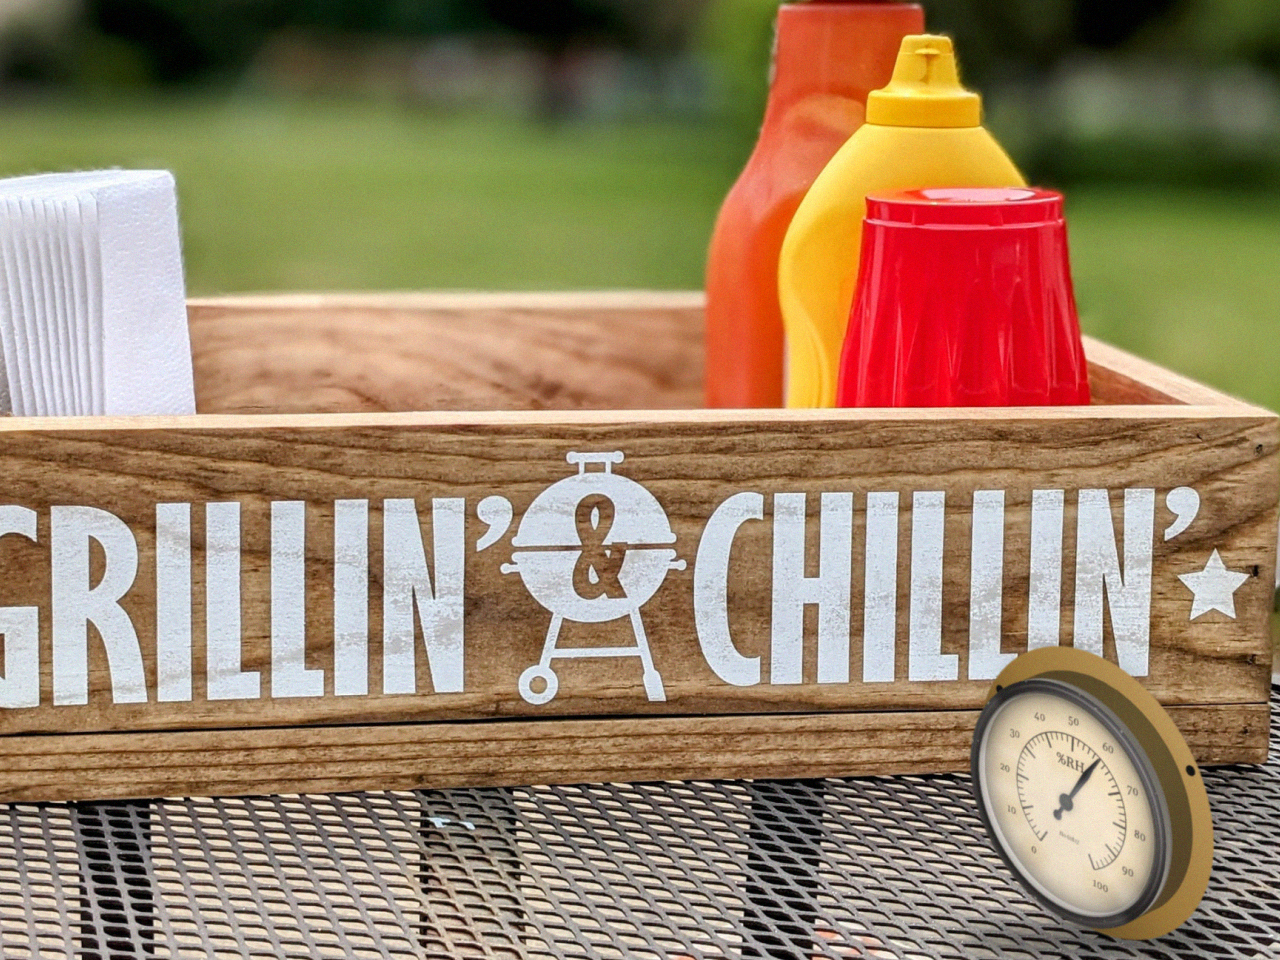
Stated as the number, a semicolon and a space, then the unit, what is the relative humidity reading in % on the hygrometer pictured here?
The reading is 60; %
